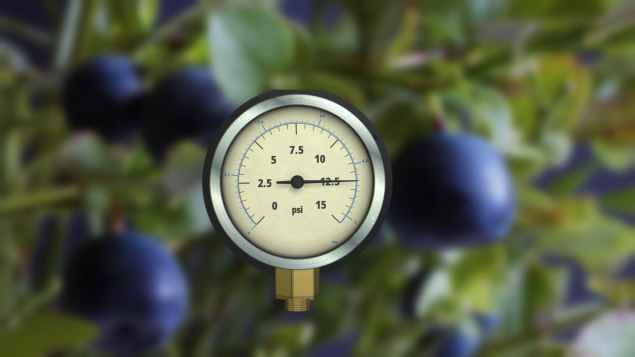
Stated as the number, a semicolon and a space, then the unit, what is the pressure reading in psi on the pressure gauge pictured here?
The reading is 12.5; psi
